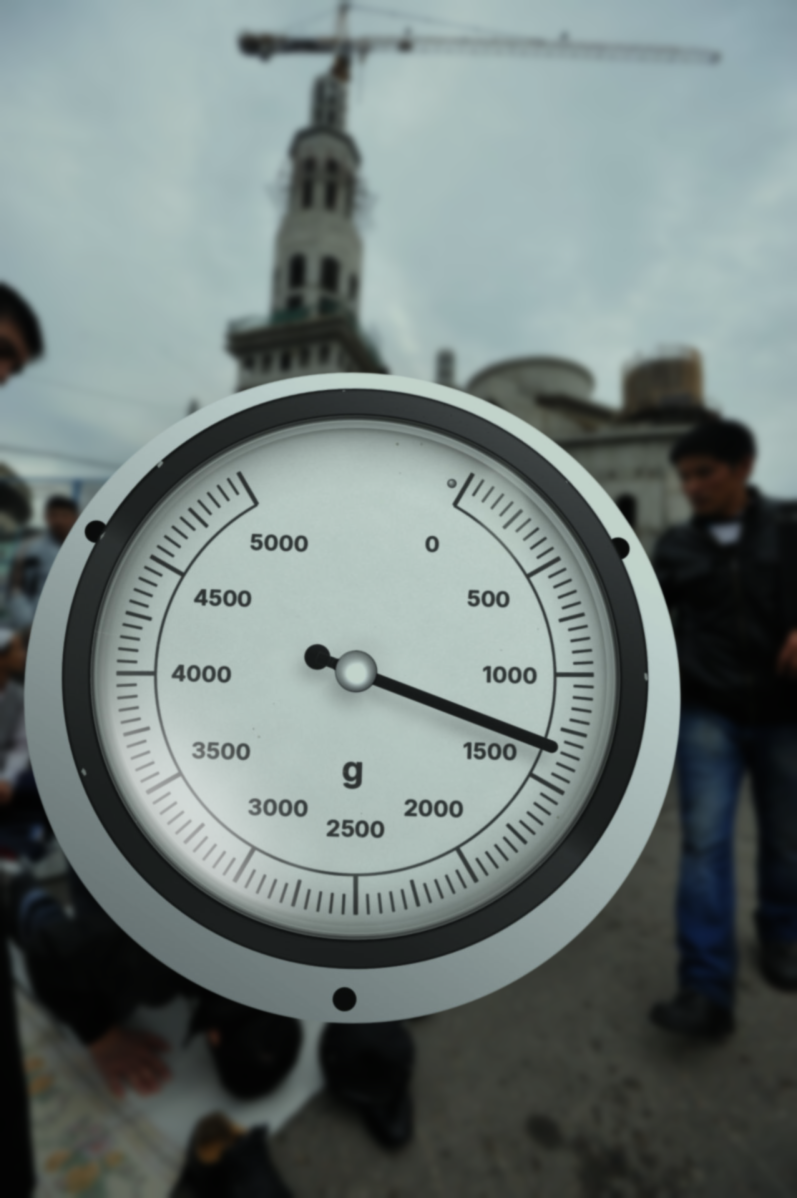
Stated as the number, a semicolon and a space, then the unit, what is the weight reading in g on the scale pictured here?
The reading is 1350; g
